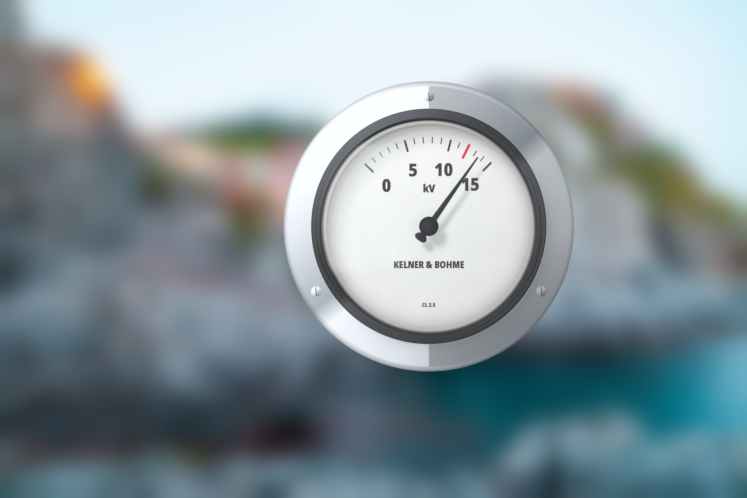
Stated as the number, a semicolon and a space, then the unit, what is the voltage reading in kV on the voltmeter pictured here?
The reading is 13.5; kV
